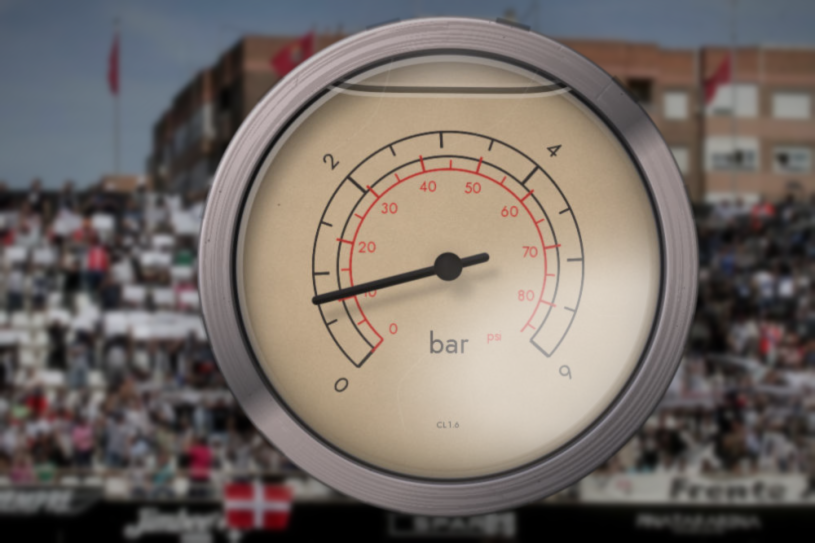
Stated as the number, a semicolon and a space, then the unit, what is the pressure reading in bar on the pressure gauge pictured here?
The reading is 0.75; bar
